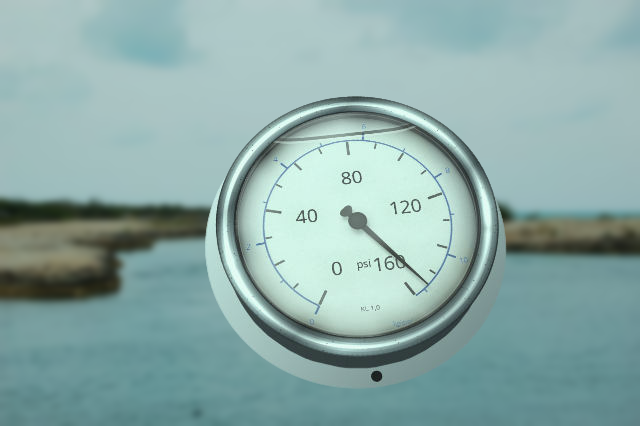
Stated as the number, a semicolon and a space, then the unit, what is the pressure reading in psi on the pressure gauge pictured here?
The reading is 155; psi
